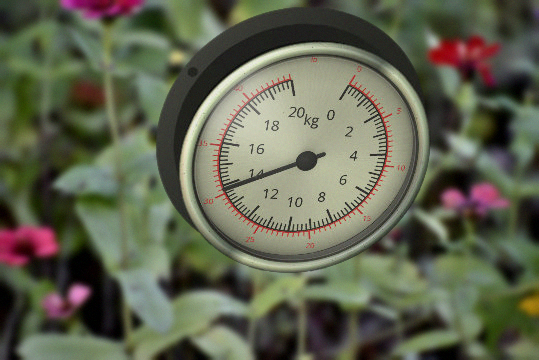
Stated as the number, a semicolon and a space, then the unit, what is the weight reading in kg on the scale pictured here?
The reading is 14; kg
